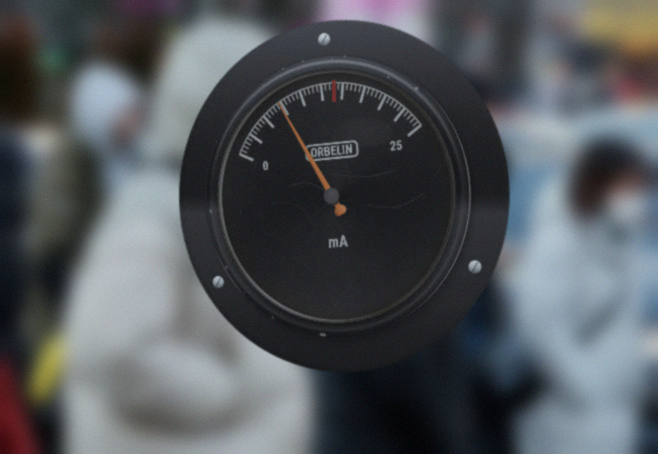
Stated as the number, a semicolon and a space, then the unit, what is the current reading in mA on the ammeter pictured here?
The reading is 7.5; mA
